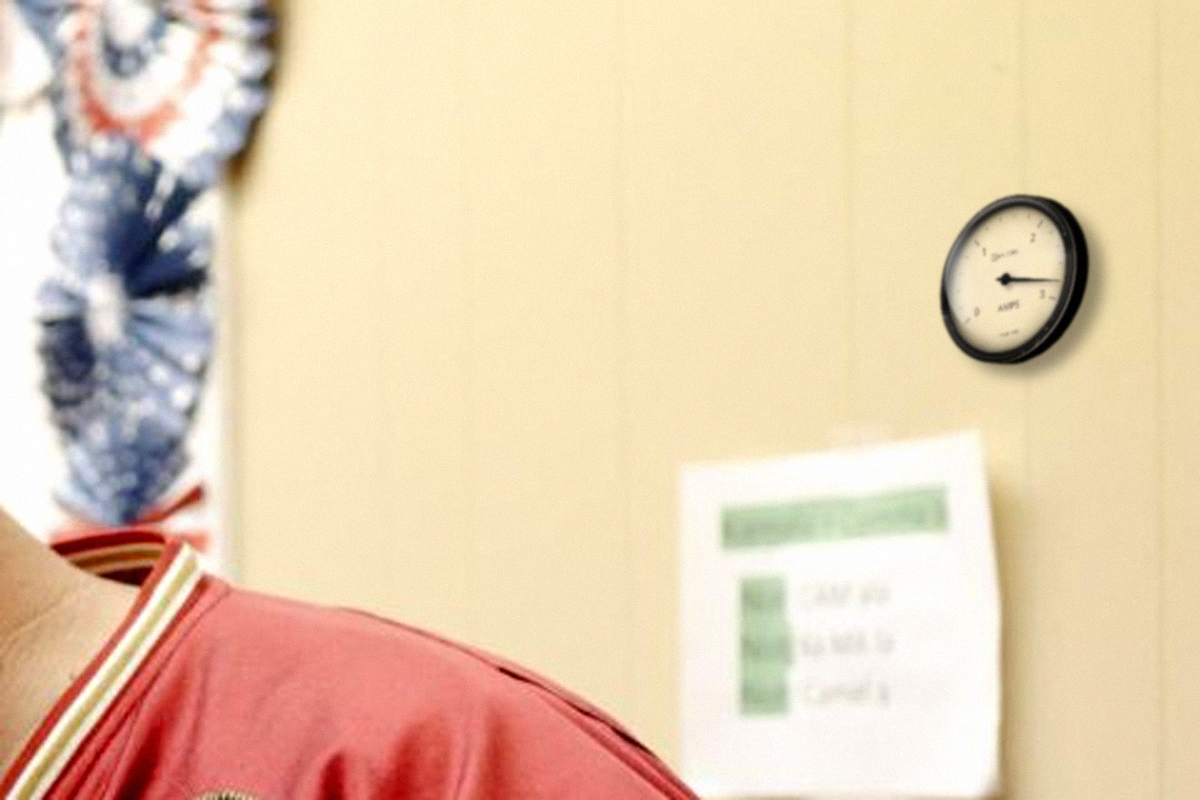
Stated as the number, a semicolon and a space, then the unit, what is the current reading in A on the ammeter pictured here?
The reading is 2.8; A
